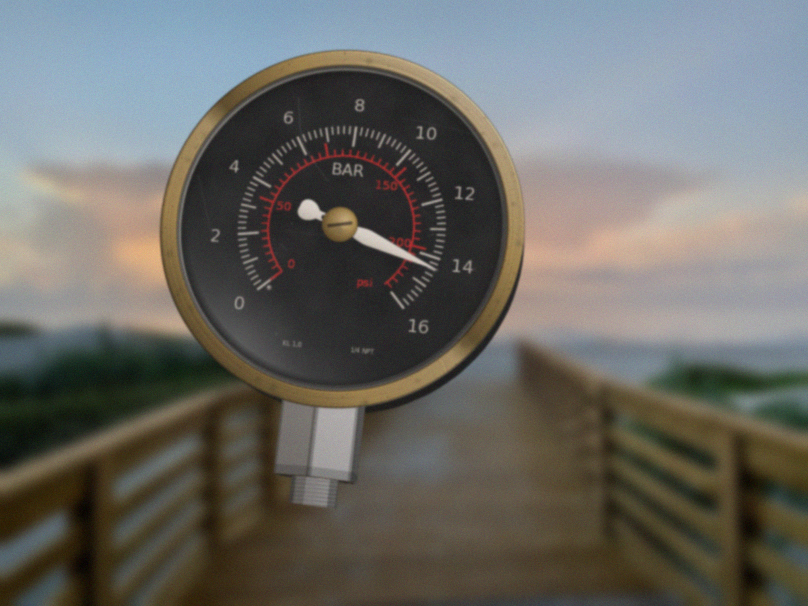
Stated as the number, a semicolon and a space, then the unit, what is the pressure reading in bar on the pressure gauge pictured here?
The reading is 14.4; bar
